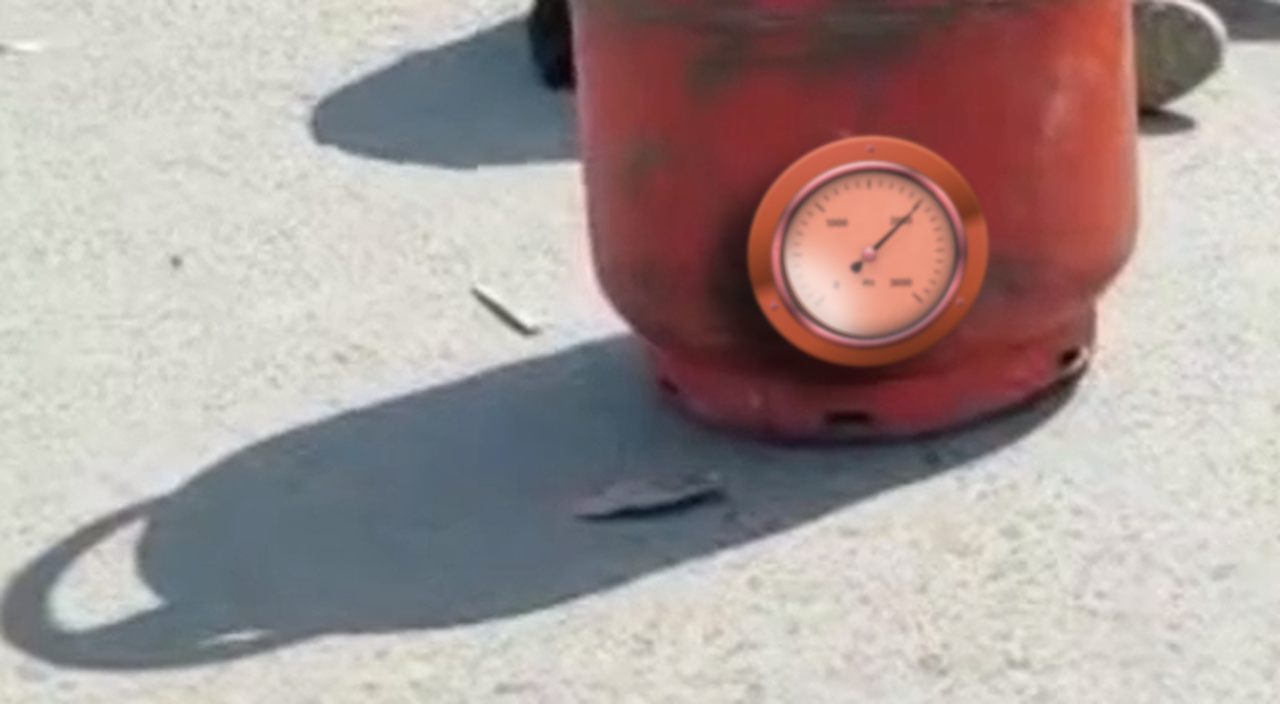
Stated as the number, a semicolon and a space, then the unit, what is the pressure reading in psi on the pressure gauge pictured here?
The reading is 2000; psi
